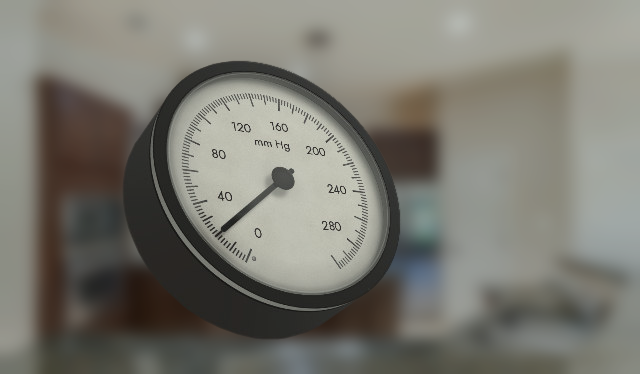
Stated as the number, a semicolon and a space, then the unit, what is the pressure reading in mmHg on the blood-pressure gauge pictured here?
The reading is 20; mmHg
